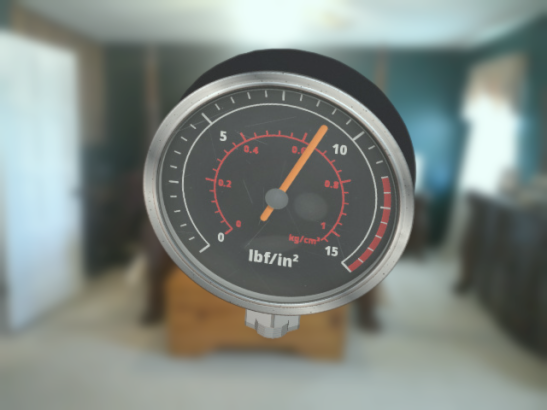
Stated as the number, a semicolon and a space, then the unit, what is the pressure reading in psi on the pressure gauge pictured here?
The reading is 9; psi
